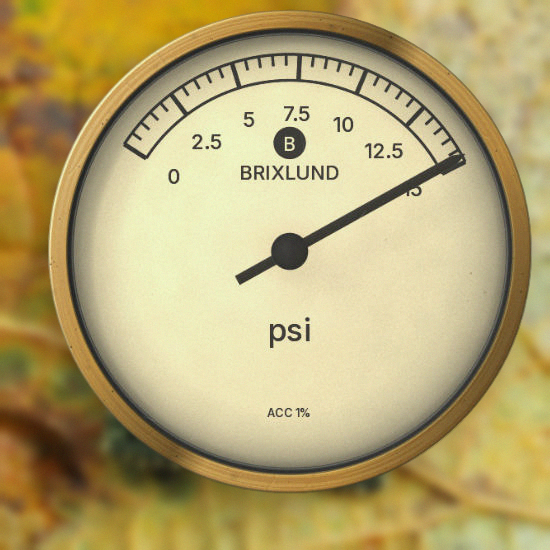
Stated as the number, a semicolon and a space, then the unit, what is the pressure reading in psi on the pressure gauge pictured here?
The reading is 14.75; psi
